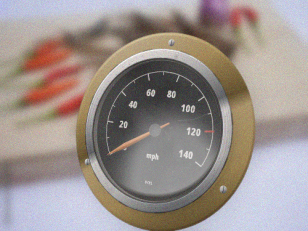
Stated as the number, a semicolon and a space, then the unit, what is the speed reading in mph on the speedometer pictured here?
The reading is 0; mph
